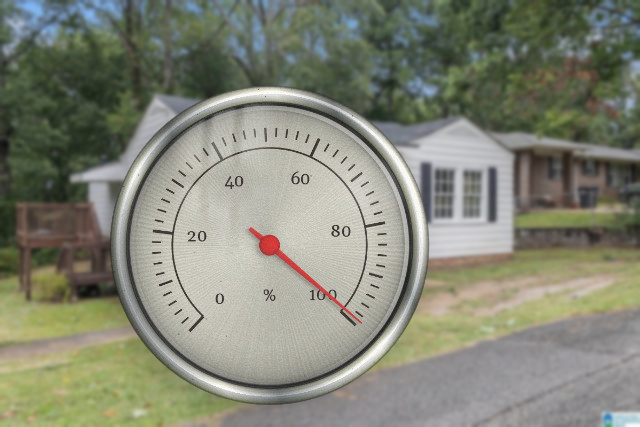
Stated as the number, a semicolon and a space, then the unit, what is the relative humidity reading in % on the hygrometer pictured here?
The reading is 99; %
